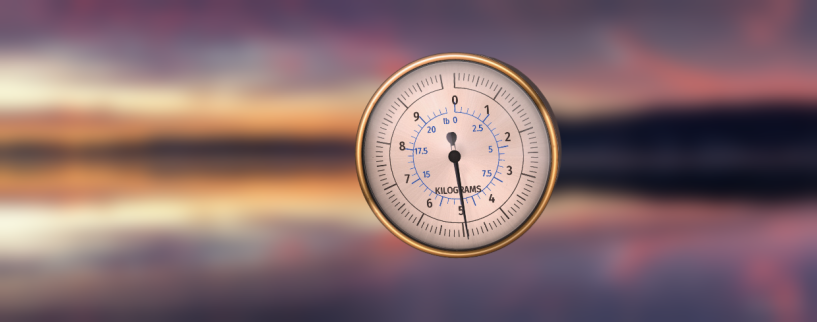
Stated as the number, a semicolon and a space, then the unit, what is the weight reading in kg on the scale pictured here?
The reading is 4.9; kg
